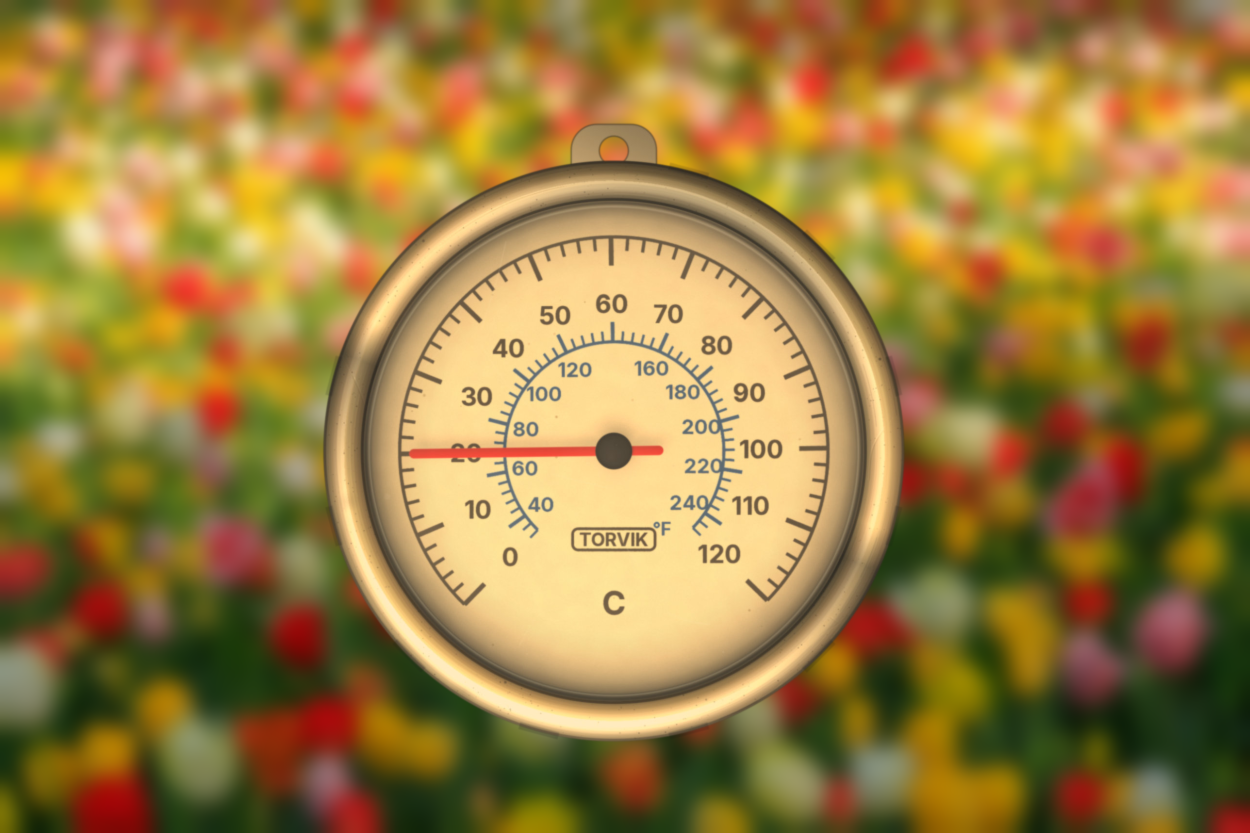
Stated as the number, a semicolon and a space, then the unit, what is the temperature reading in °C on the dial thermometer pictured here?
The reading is 20; °C
